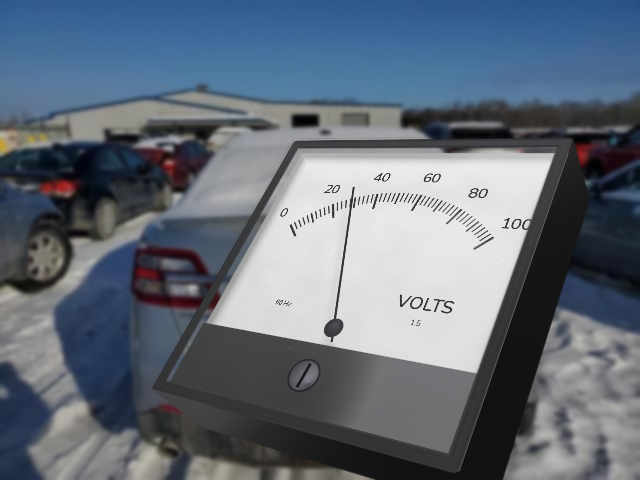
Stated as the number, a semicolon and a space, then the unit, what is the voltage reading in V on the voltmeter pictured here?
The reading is 30; V
